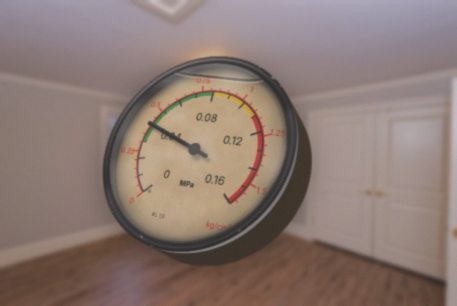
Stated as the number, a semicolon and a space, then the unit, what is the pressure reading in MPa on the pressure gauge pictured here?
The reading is 0.04; MPa
